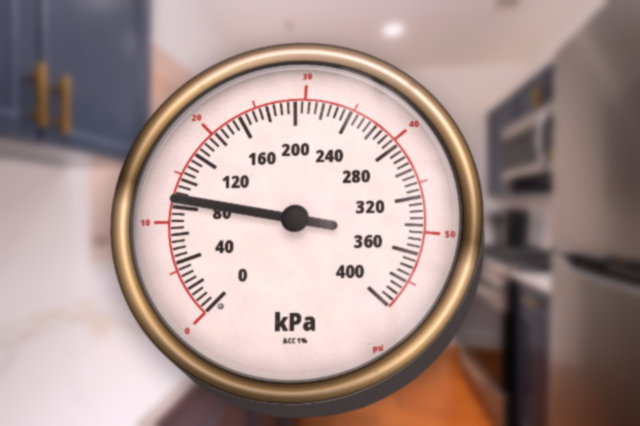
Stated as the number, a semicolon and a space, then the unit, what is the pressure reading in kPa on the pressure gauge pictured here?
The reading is 85; kPa
